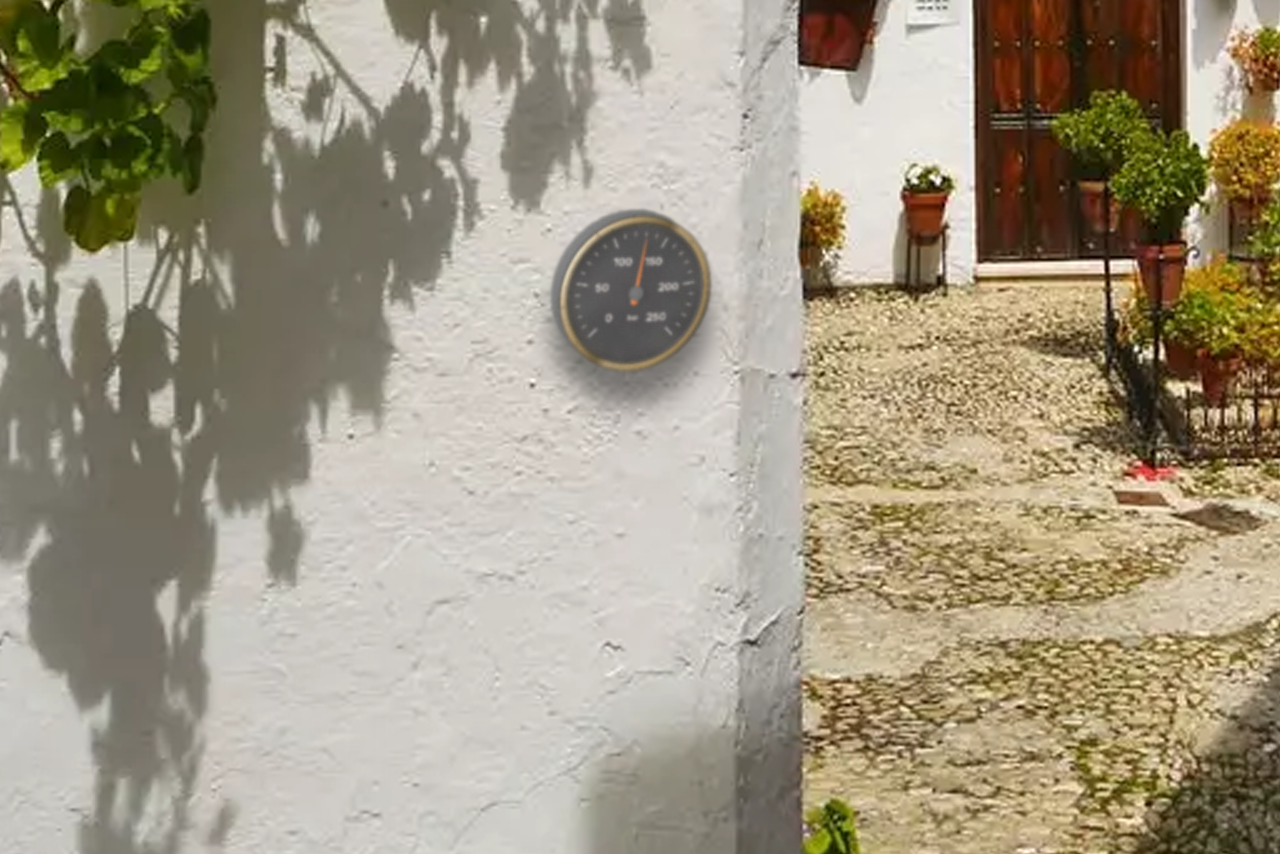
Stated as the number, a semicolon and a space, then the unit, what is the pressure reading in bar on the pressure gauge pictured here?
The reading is 130; bar
